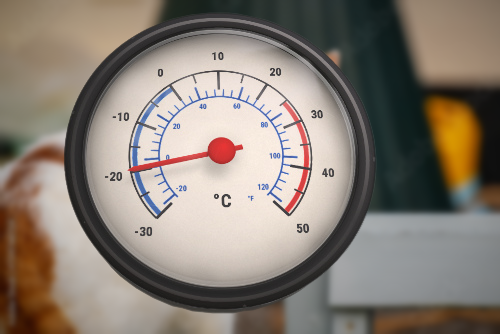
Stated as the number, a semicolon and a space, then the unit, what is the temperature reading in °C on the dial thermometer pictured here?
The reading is -20; °C
